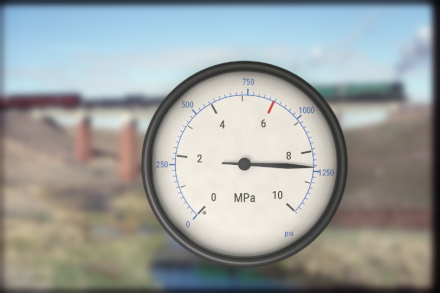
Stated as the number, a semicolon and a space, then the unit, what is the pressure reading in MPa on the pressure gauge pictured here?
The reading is 8.5; MPa
